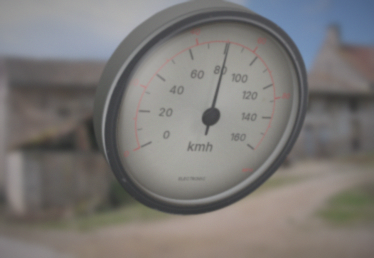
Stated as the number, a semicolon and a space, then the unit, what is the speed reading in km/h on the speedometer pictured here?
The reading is 80; km/h
